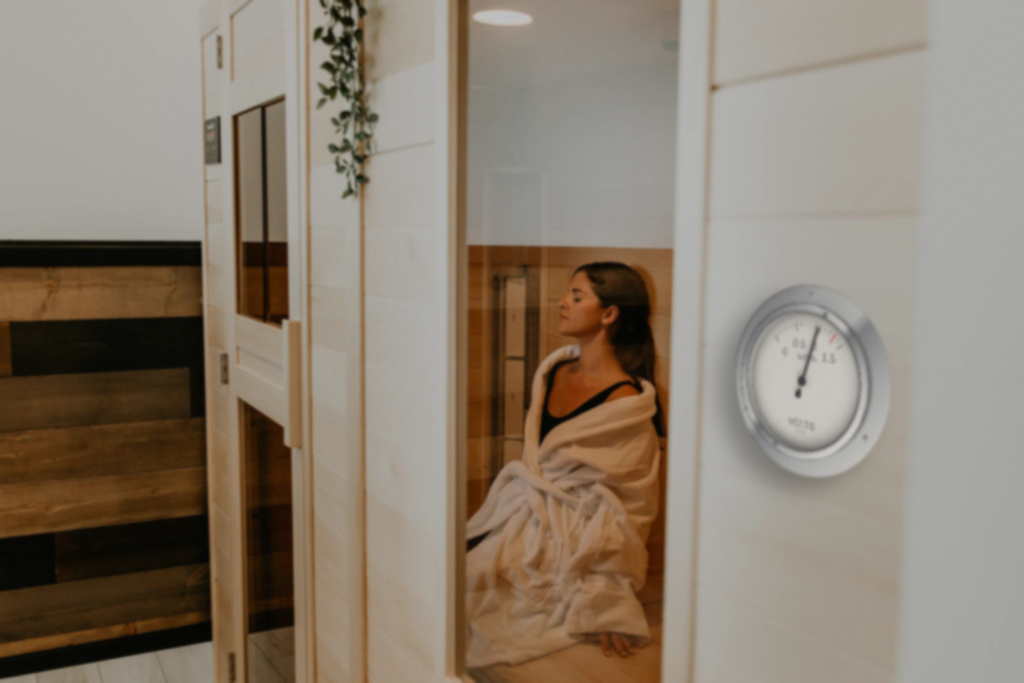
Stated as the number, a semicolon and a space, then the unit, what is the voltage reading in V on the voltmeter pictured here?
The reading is 1; V
